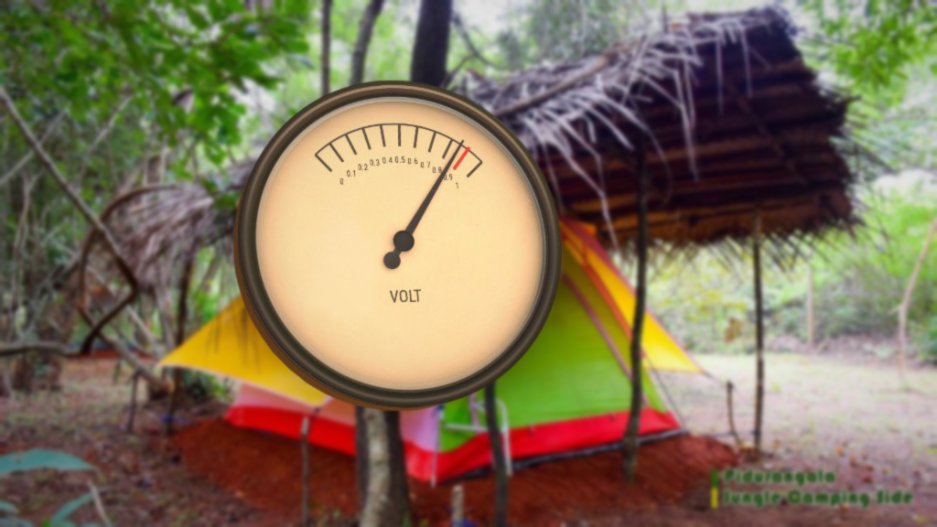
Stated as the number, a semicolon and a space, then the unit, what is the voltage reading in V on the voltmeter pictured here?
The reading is 0.85; V
